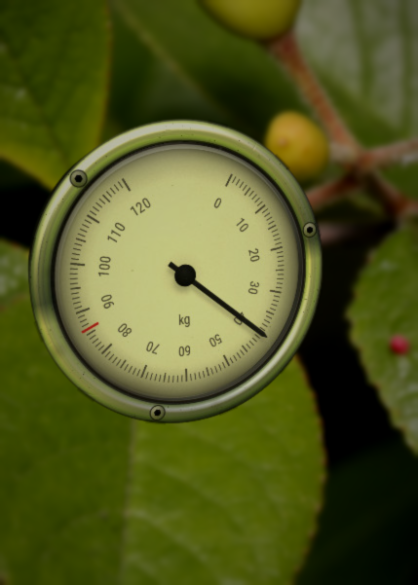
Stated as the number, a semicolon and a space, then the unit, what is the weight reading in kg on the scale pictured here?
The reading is 40; kg
